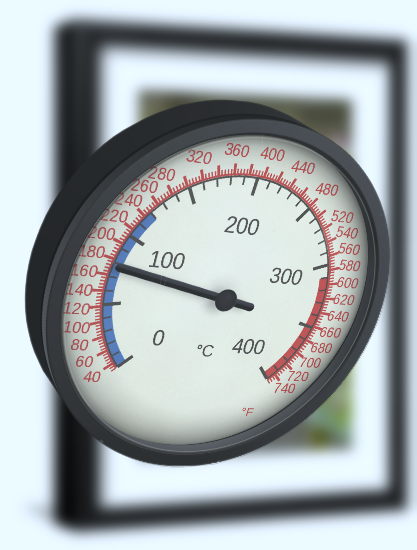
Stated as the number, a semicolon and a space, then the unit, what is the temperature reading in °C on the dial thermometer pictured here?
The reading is 80; °C
